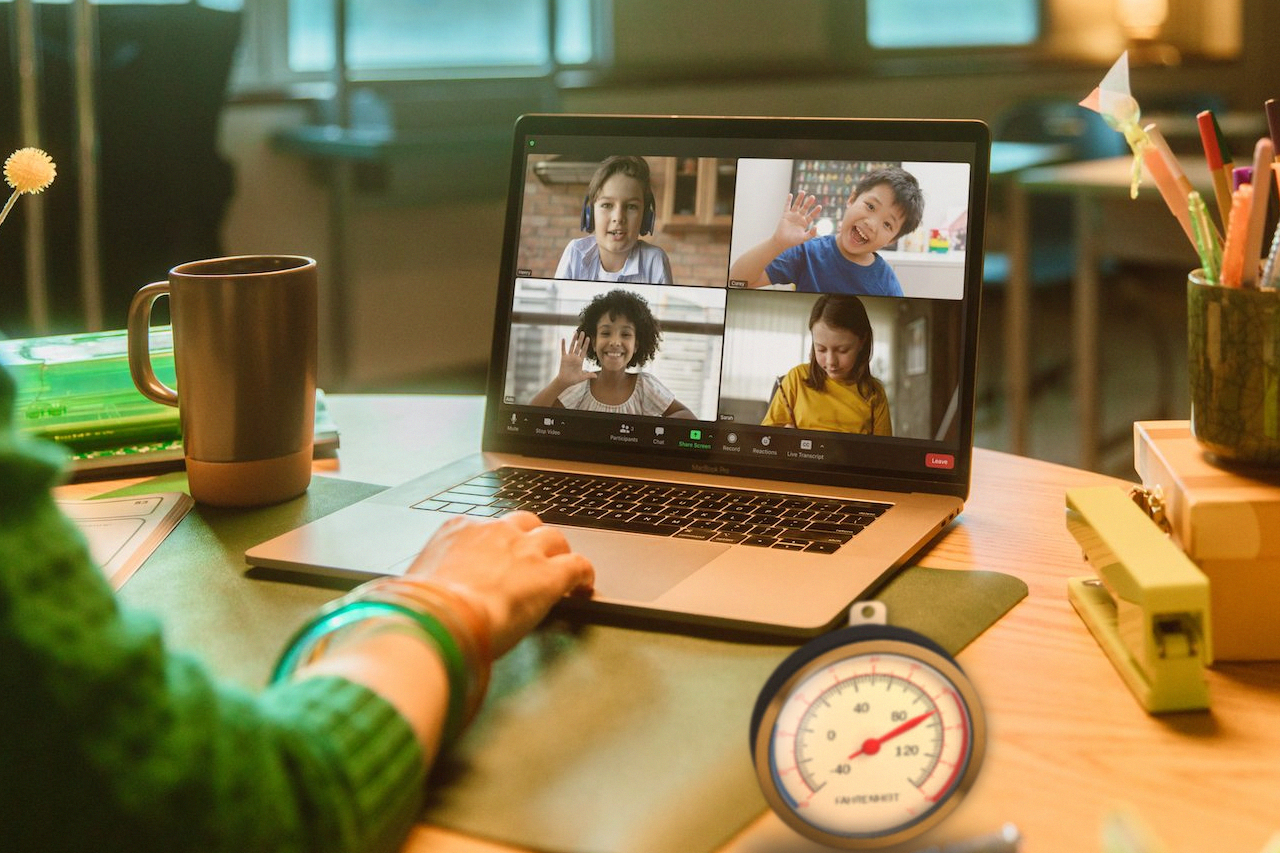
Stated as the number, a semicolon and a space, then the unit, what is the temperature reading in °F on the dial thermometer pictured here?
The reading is 90; °F
